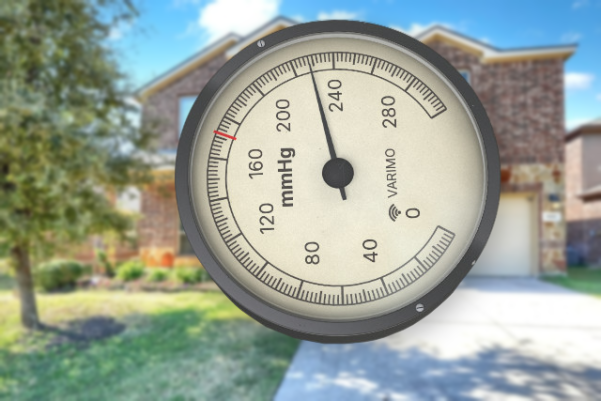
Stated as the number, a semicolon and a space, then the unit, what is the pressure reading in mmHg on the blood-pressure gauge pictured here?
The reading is 228; mmHg
